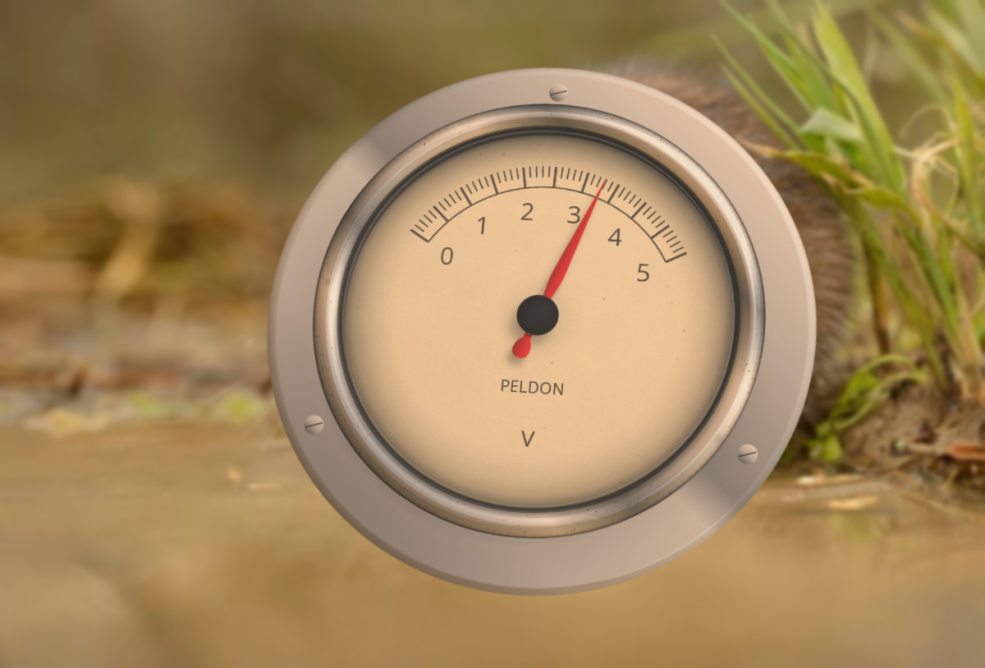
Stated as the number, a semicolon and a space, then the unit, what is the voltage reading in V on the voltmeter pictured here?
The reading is 3.3; V
